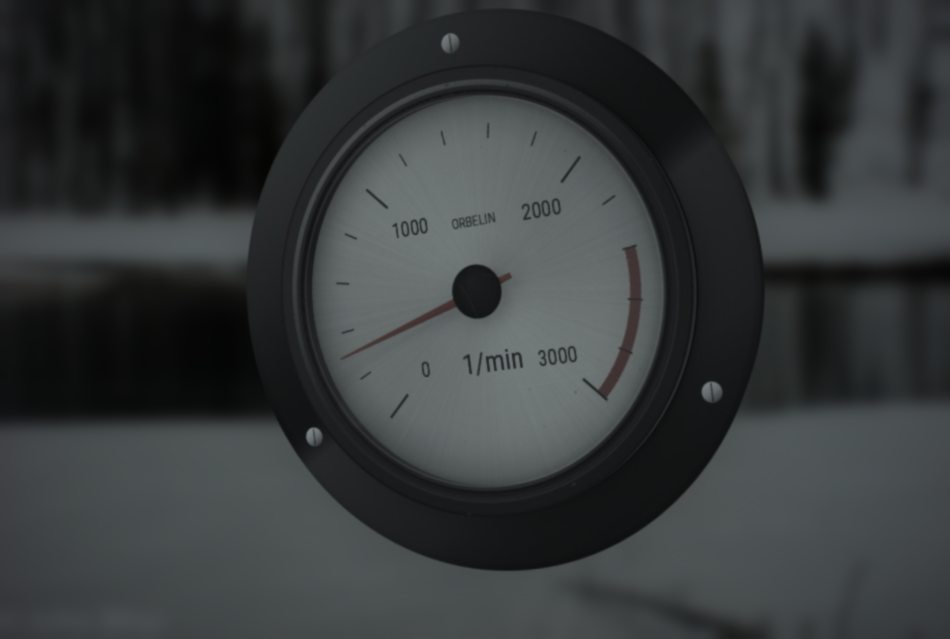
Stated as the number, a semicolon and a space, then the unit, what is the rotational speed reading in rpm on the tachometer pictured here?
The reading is 300; rpm
